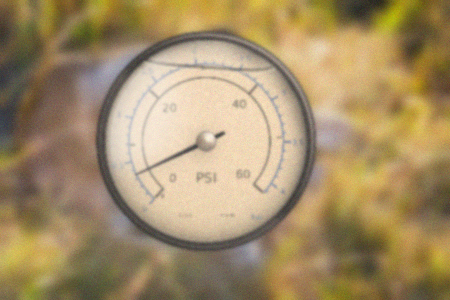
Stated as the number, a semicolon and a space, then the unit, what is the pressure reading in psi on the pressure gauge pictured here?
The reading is 5; psi
